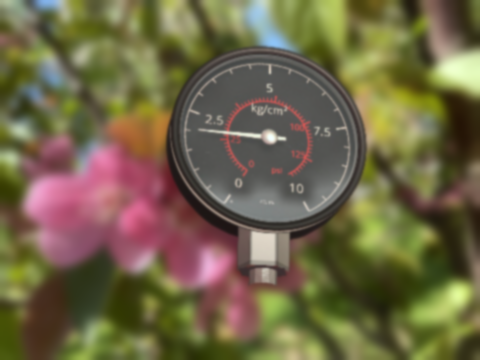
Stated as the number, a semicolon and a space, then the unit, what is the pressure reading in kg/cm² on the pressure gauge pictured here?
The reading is 2; kg/cm²
